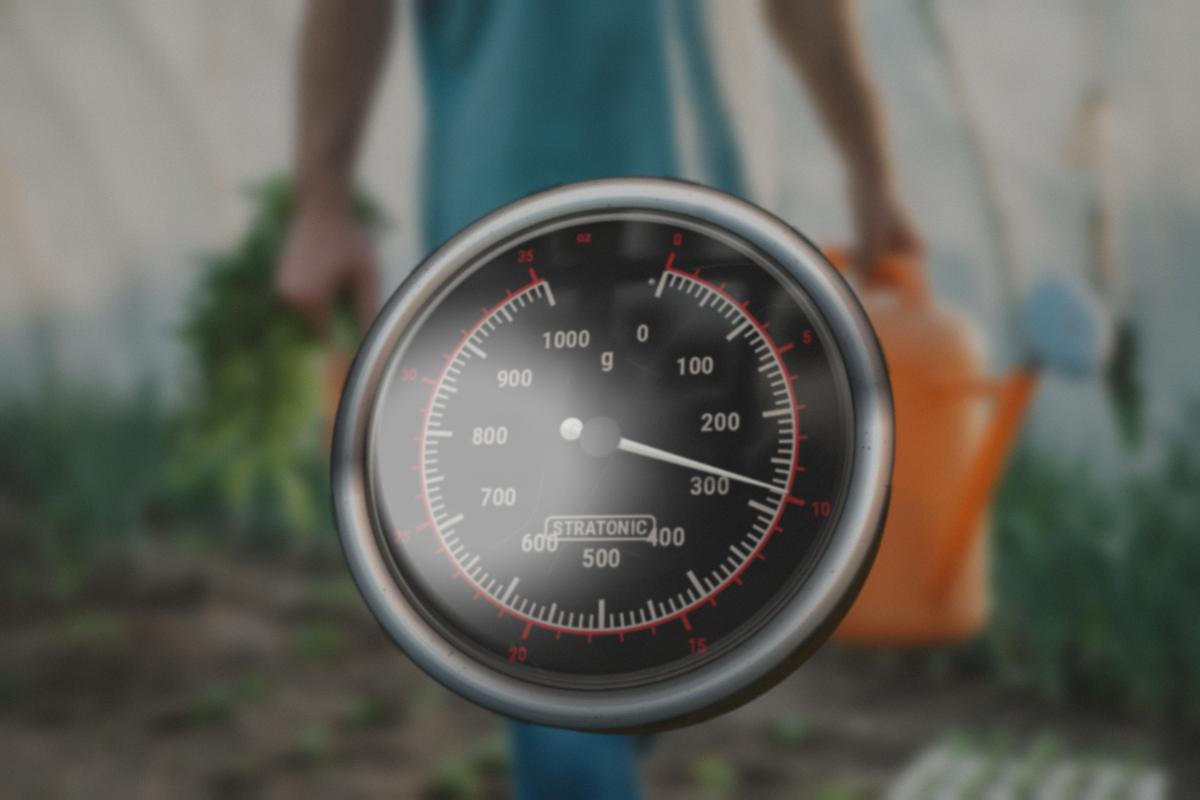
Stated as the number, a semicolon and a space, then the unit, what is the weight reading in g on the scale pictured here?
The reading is 280; g
